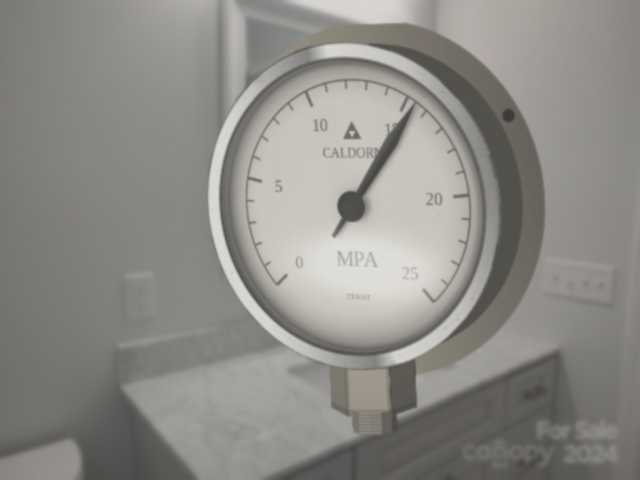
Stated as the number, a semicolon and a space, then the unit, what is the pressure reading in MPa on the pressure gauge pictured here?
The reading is 15.5; MPa
